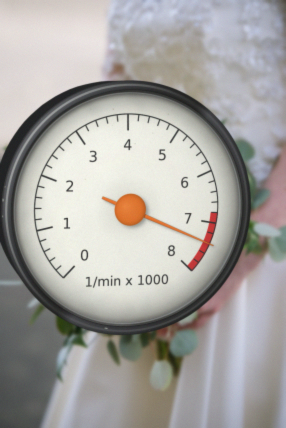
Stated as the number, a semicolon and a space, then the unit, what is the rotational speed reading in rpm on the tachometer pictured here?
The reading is 7400; rpm
